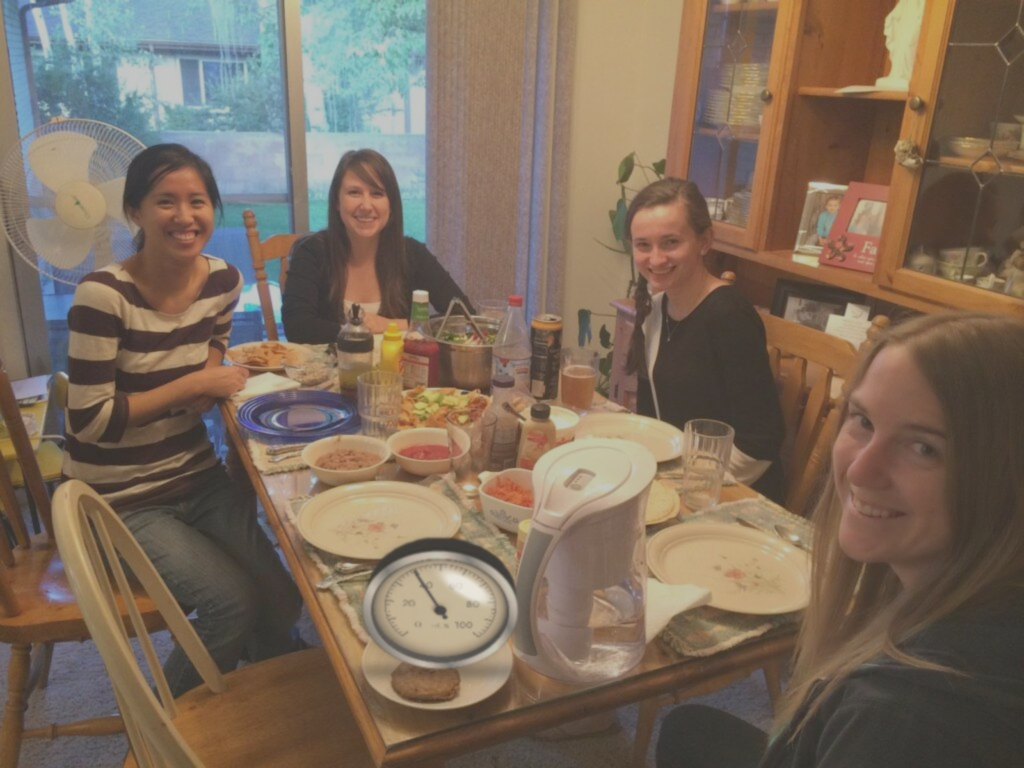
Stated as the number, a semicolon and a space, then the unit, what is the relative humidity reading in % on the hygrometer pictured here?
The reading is 40; %
